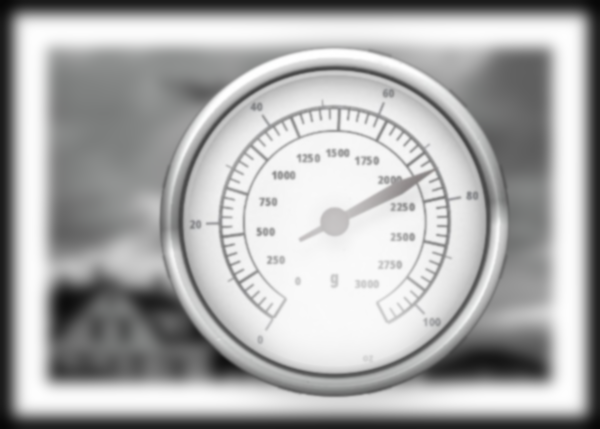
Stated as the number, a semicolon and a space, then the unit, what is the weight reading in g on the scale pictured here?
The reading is 2100; g
